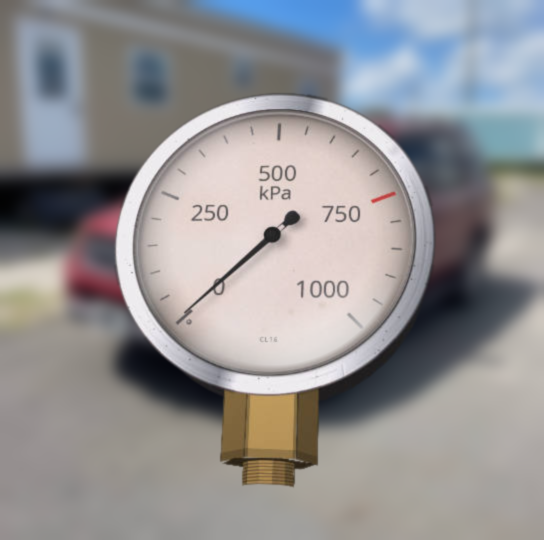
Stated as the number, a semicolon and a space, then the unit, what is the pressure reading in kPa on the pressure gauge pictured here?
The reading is 0; kPa
